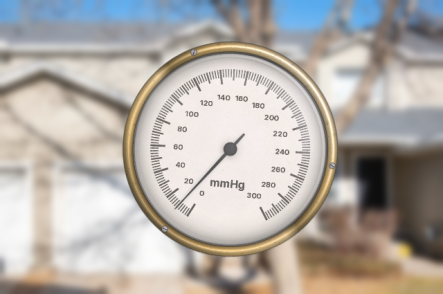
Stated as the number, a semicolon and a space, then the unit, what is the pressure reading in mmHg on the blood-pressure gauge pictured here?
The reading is 10; mmHg
